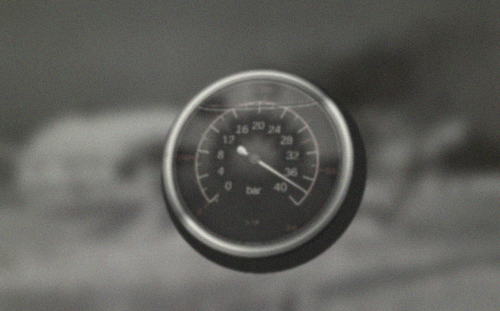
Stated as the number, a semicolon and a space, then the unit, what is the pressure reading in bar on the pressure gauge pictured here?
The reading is 38; bar
